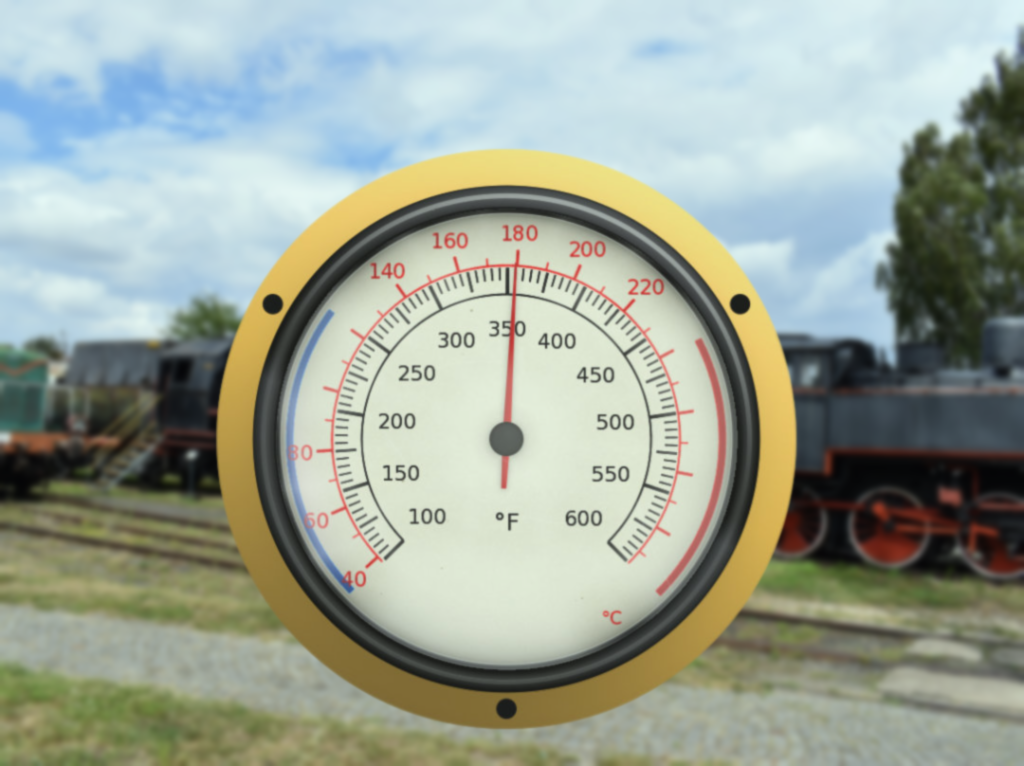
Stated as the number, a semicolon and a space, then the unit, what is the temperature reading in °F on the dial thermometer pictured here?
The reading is 355; °F
